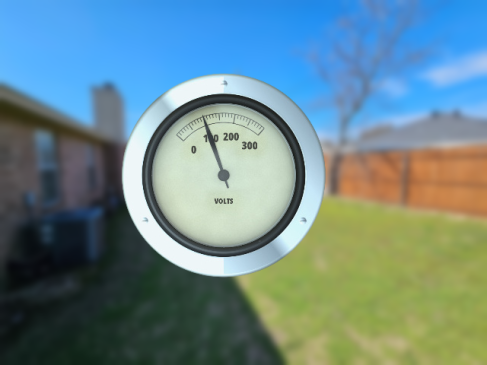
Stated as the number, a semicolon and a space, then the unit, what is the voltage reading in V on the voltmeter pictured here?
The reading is 100; V
